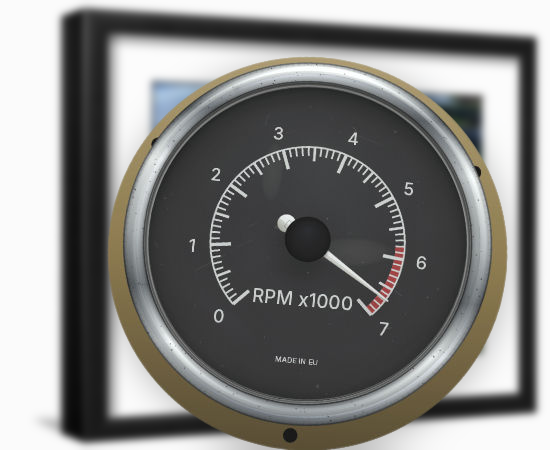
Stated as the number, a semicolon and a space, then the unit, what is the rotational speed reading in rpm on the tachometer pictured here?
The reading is 6700; rpm
